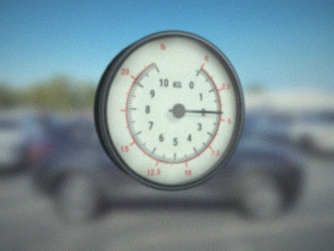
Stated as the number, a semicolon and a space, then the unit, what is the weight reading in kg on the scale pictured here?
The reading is 2; kg
